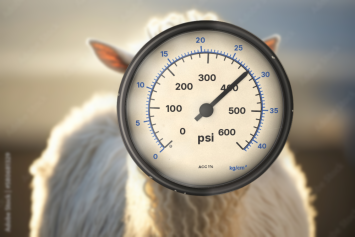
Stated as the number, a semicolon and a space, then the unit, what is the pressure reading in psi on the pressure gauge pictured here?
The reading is 400; psi
